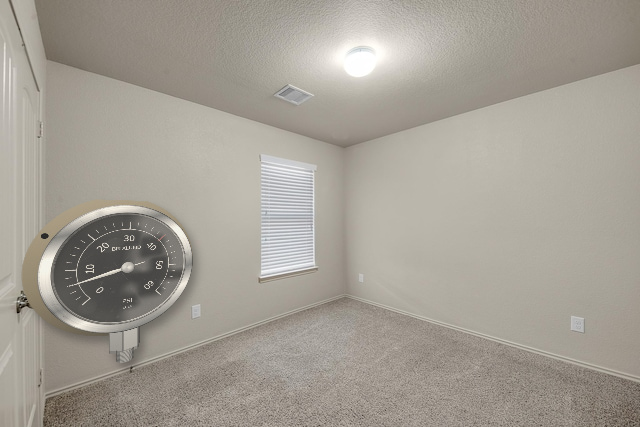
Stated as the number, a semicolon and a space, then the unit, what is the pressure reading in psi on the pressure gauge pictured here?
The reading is 6; psi
